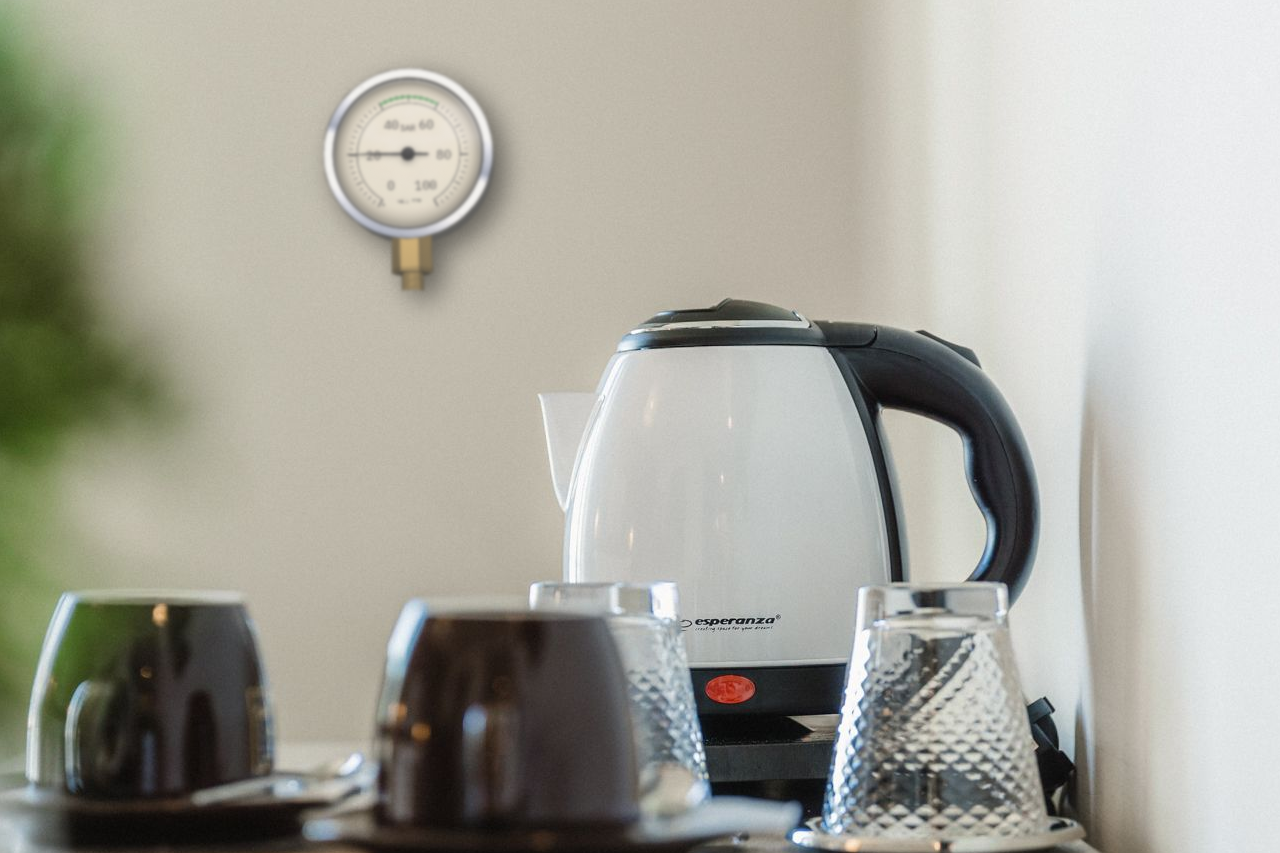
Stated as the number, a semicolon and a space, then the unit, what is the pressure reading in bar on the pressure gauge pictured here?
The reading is 20; bar
